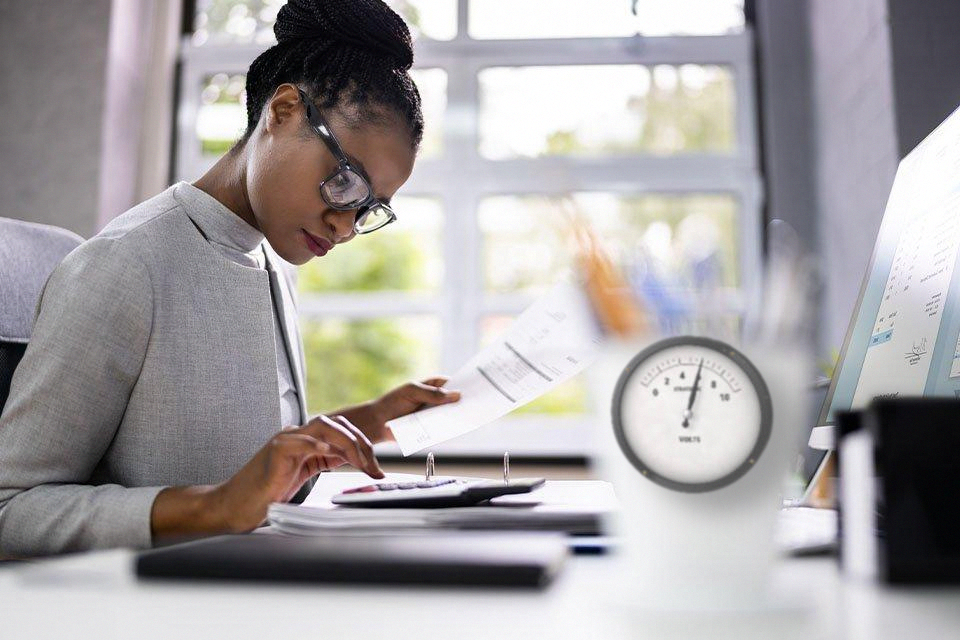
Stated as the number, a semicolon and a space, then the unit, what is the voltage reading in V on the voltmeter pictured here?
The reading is 6; V
